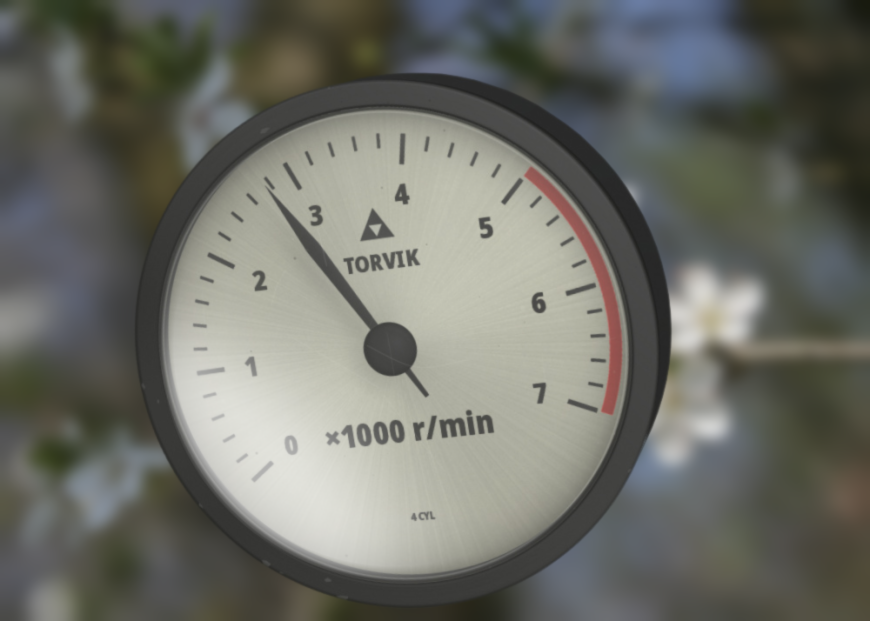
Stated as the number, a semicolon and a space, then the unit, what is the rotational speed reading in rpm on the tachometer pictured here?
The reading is 2800; rpm
